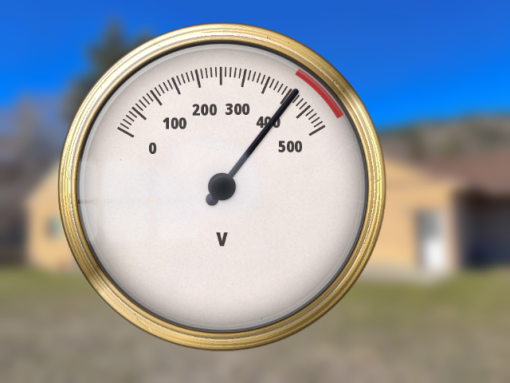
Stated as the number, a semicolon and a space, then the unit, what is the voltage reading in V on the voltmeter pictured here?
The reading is 410; V
